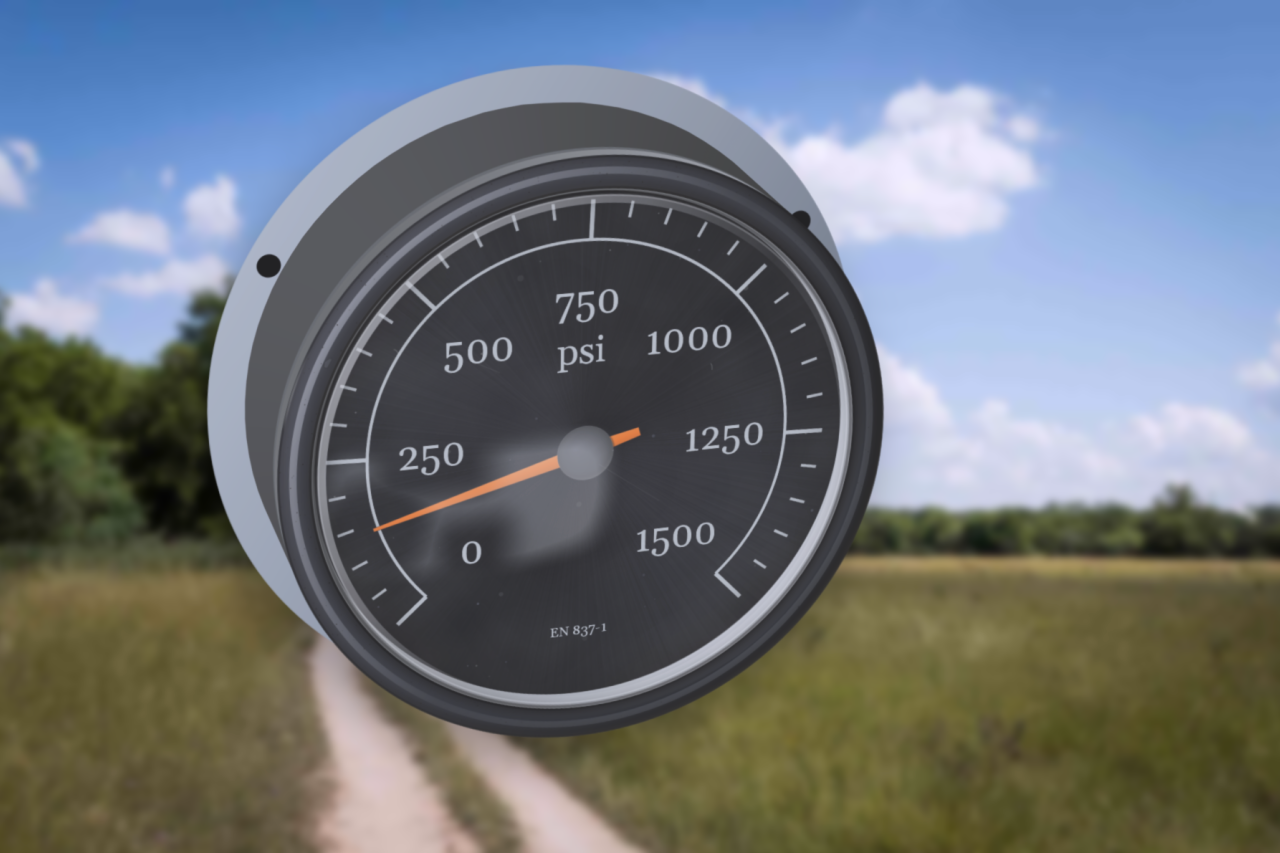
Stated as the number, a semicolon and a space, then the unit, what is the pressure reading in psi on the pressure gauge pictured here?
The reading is 150; psi
